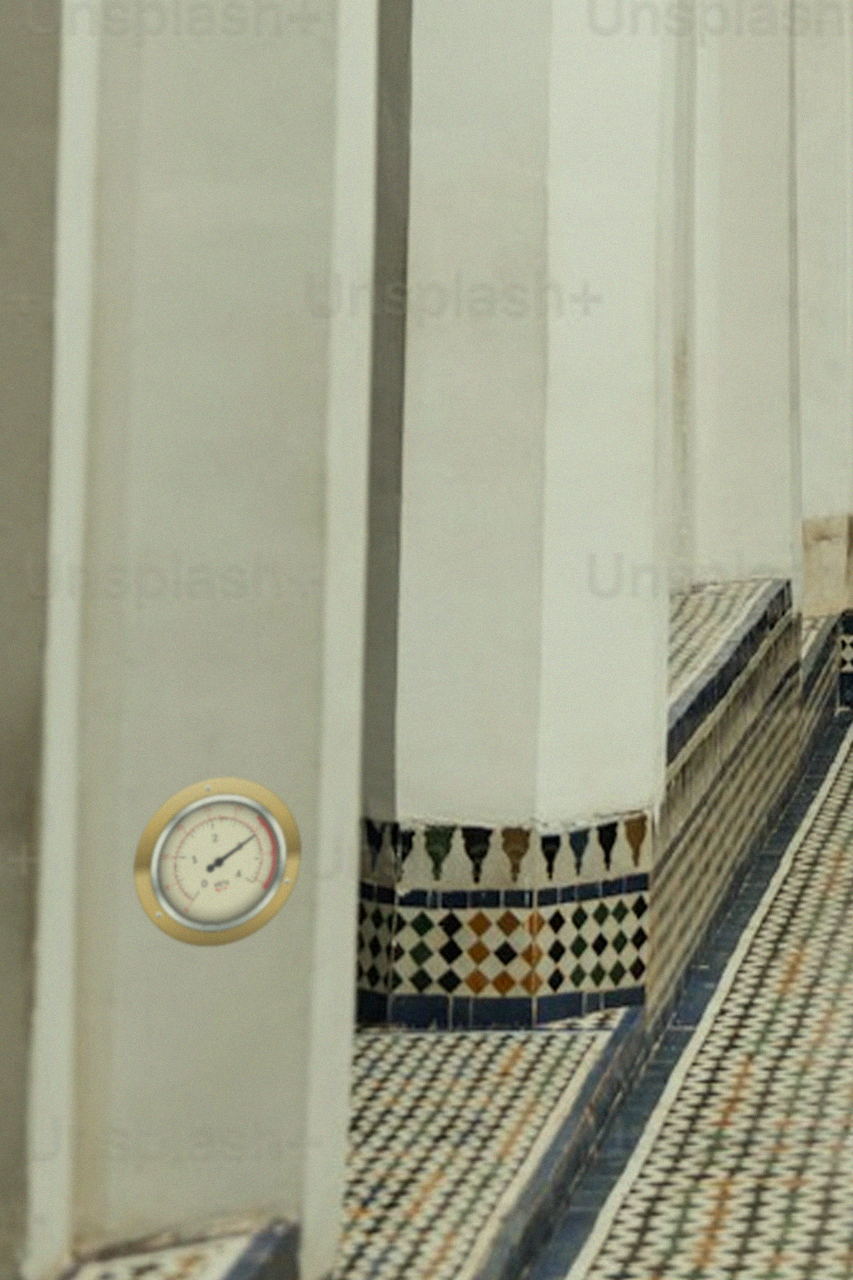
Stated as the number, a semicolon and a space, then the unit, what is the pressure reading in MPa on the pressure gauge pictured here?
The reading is 3; MPa
